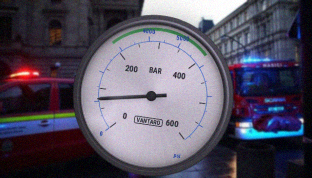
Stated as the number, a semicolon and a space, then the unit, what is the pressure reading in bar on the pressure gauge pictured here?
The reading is 75; bar
